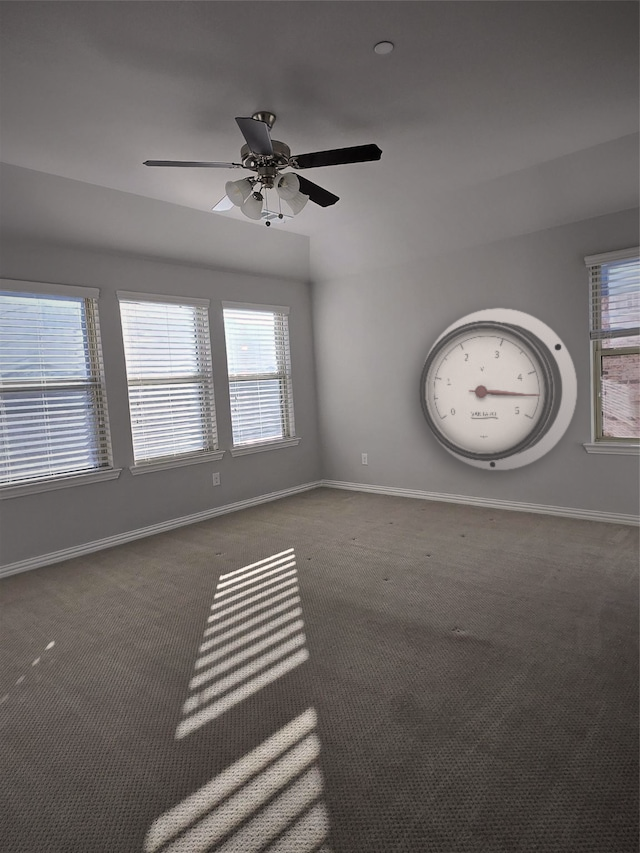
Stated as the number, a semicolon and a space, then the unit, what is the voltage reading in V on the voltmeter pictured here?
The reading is 4.5; V
